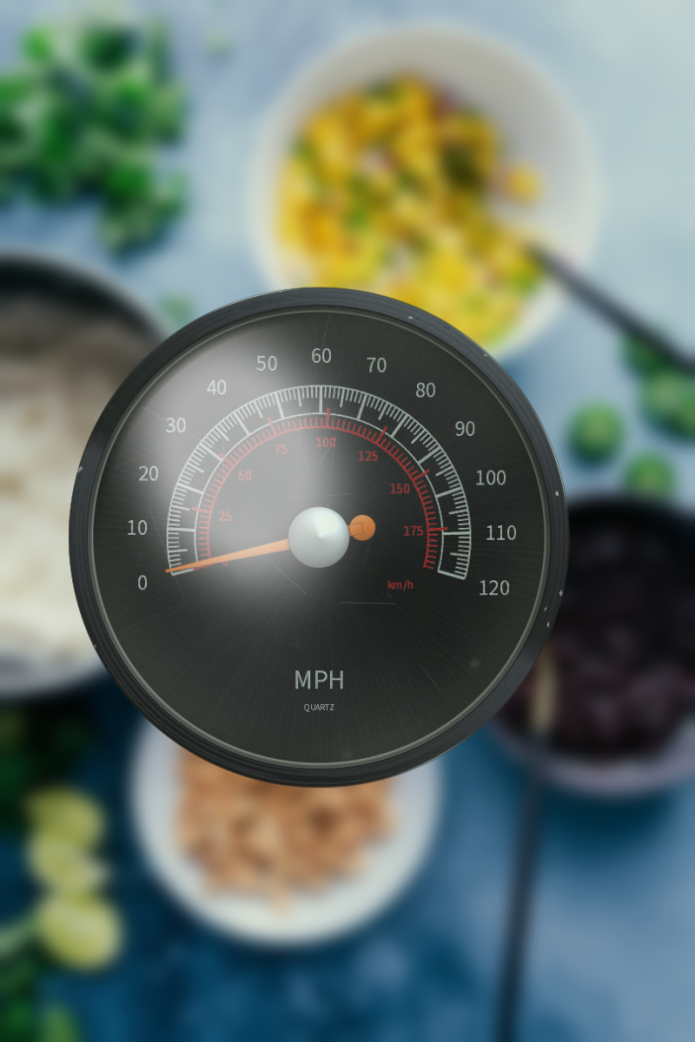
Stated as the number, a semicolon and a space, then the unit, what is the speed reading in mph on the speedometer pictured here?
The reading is 1; mph
